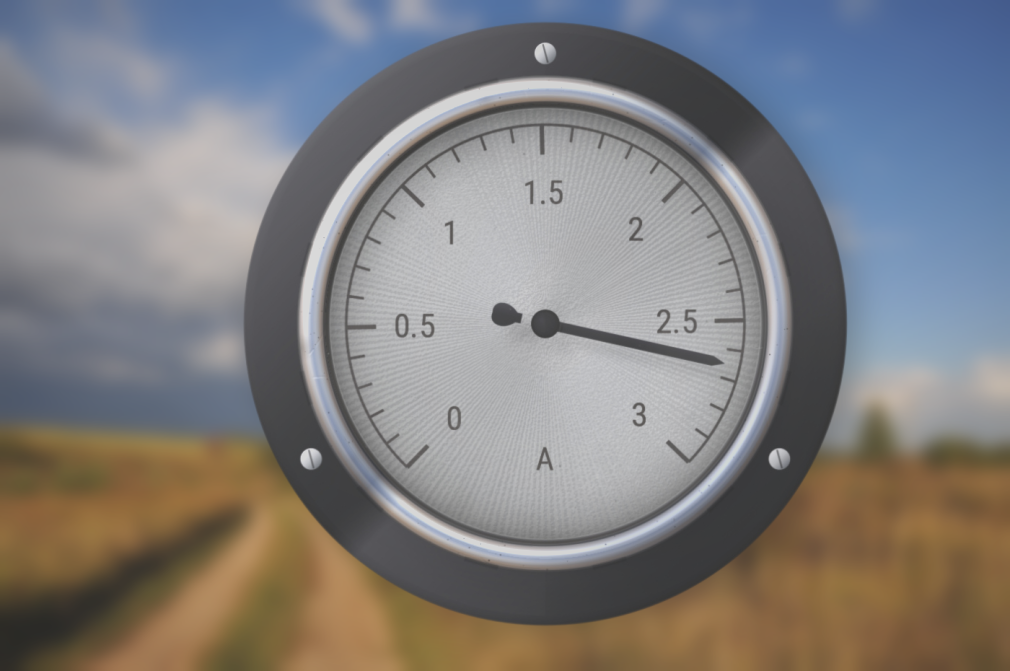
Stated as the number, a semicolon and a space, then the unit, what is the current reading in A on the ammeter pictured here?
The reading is 2.65; A
